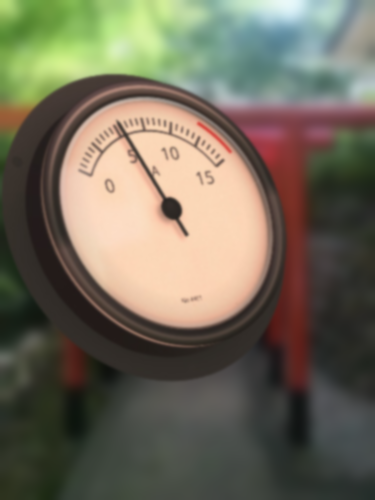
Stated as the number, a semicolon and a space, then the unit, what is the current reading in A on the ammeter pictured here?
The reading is 5; A
